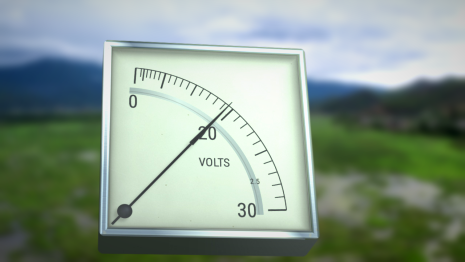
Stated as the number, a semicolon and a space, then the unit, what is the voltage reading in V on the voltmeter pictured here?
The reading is 19.5; V
